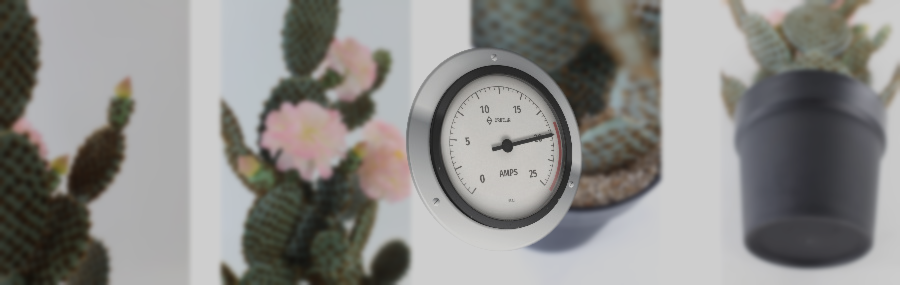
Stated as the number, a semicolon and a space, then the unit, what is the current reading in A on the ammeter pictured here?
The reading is 20; A
